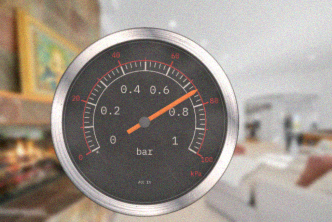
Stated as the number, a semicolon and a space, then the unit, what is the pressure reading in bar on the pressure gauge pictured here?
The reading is 0.74; bar
